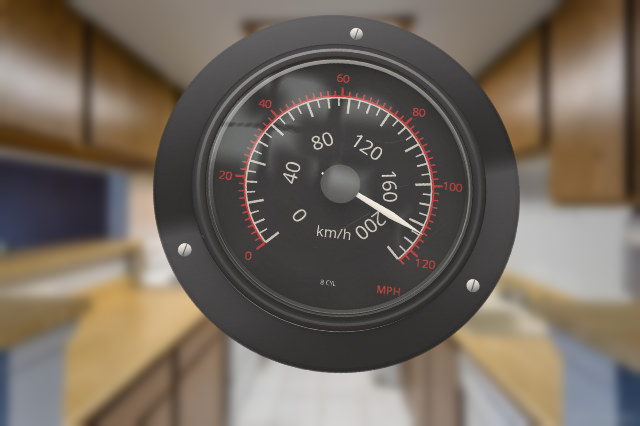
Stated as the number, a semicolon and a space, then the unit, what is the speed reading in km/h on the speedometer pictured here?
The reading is 185; km/h
